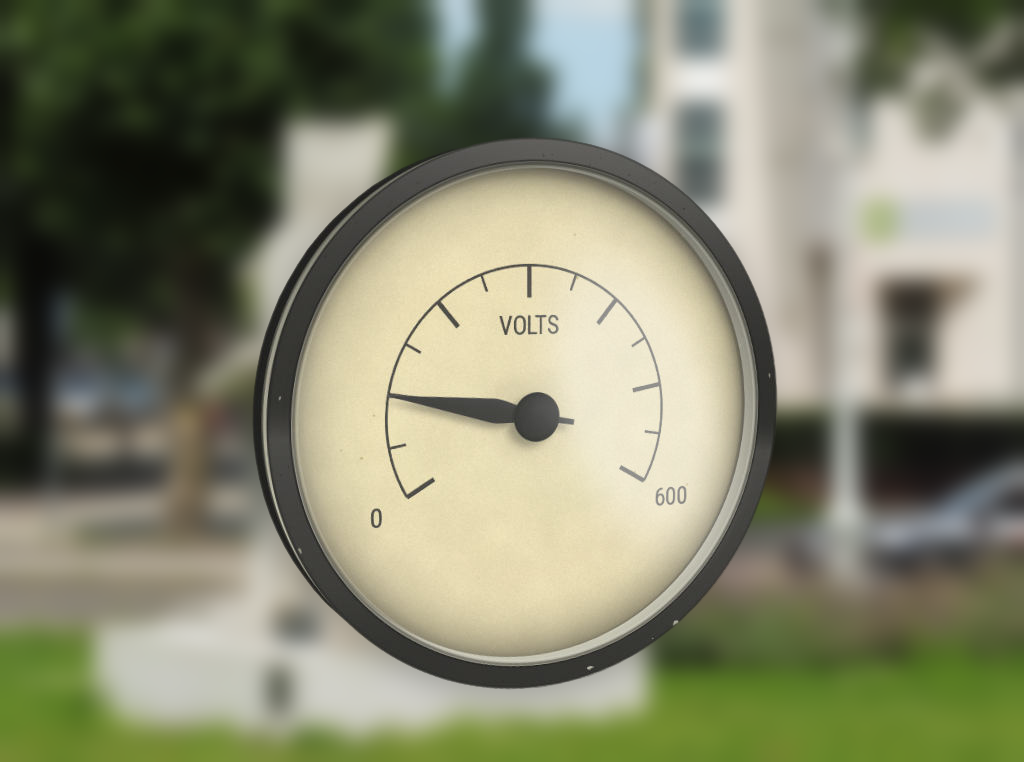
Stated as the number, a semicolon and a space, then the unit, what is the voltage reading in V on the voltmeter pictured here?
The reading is 100; V
